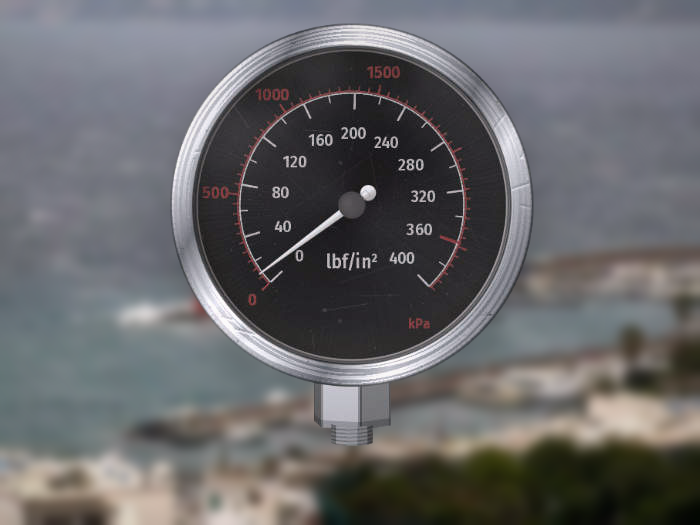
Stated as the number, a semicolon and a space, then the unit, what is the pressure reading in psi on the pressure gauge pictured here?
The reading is 10; psi
